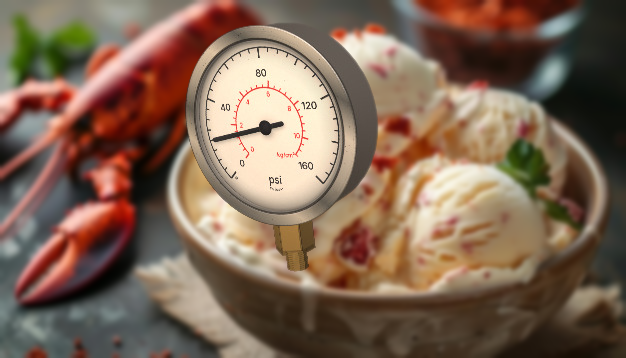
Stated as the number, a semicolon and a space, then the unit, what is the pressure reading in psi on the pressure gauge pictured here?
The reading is 20; psi
